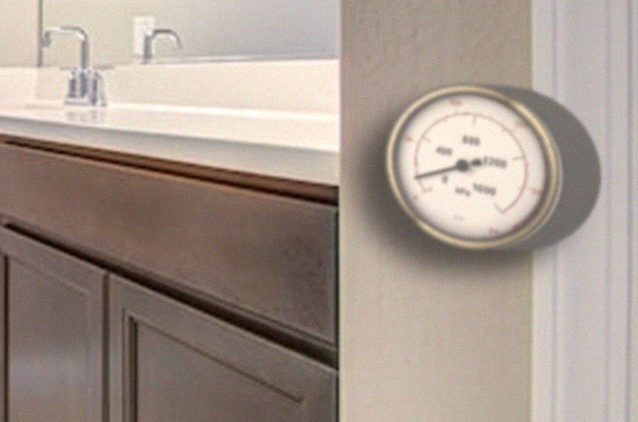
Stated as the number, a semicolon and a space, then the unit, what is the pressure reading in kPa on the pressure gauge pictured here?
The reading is 100; kPa
